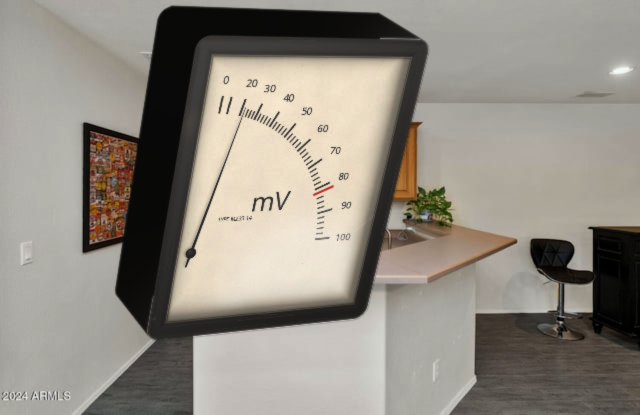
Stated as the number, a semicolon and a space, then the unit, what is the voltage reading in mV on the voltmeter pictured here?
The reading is 20; mV
